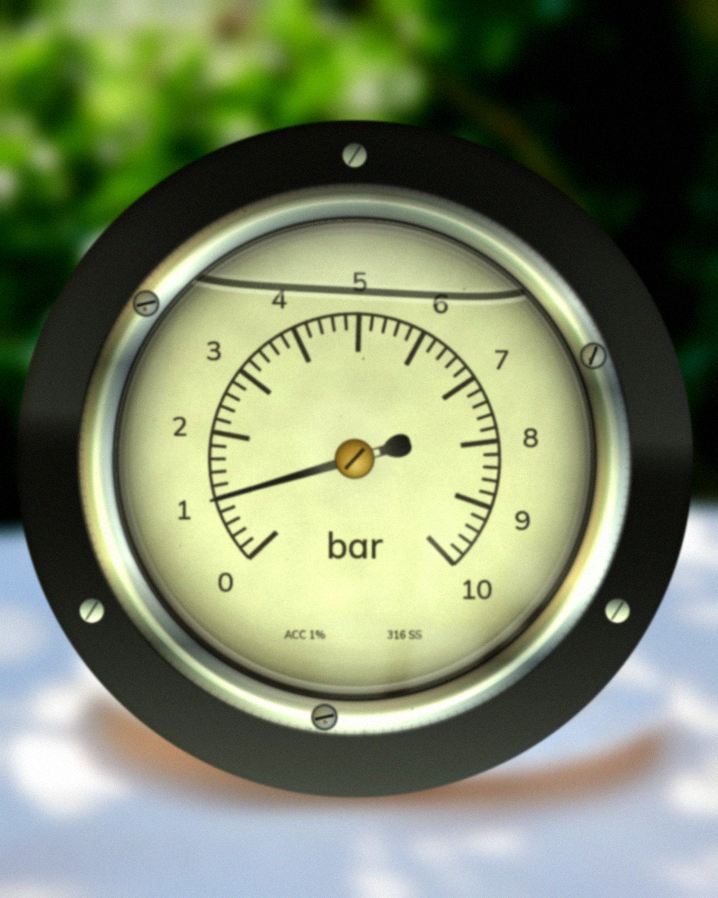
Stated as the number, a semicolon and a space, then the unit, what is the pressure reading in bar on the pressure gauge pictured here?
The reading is 1; bar
